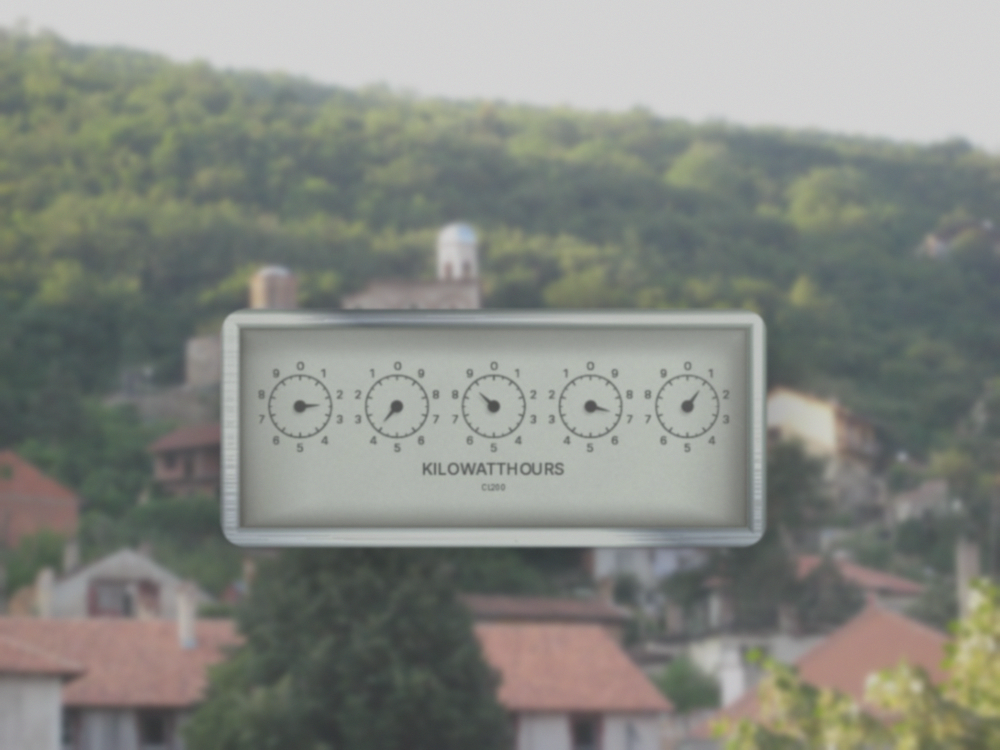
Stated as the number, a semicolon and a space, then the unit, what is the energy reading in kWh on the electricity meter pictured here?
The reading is 23871; kWh
